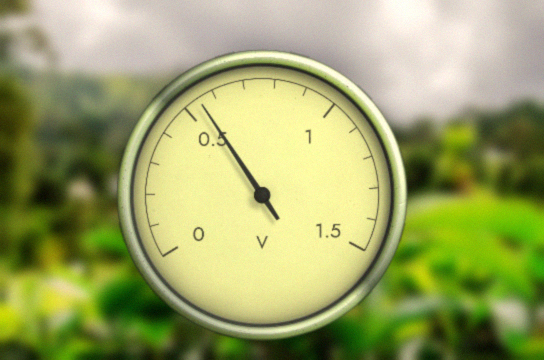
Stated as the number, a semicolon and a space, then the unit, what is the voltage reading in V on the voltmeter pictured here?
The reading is 0.55; V
